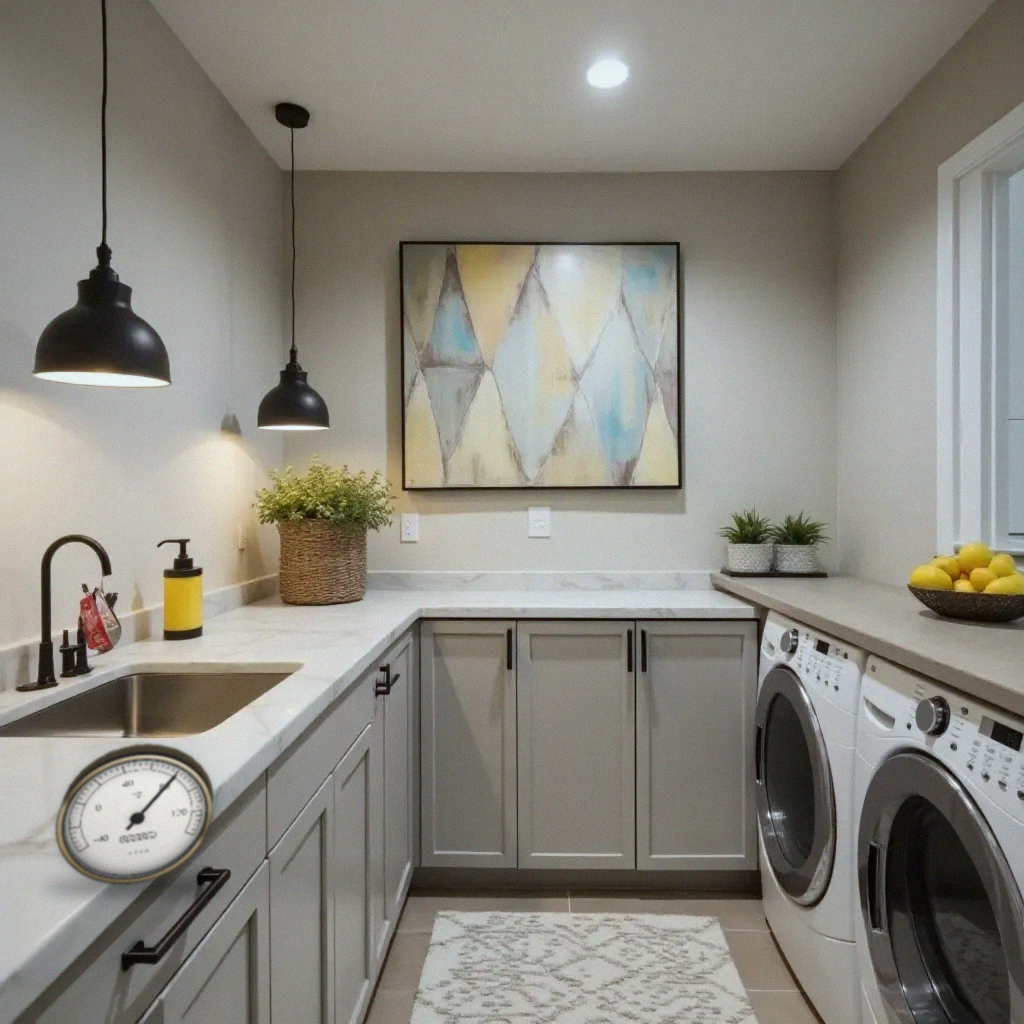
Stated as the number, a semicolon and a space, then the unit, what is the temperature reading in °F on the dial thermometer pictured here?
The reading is 80; °F
